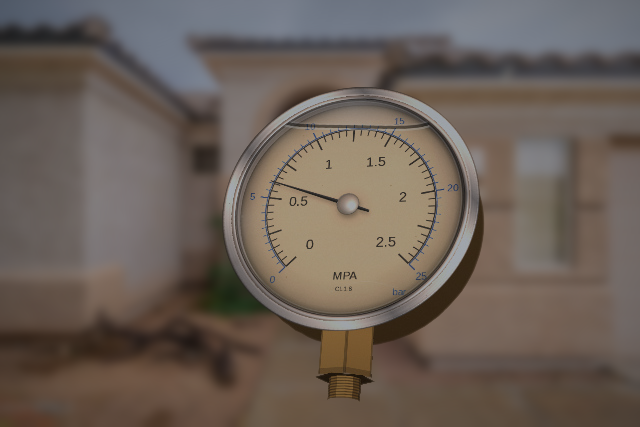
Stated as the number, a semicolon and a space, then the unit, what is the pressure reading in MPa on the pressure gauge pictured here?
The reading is 0.6; MPa
